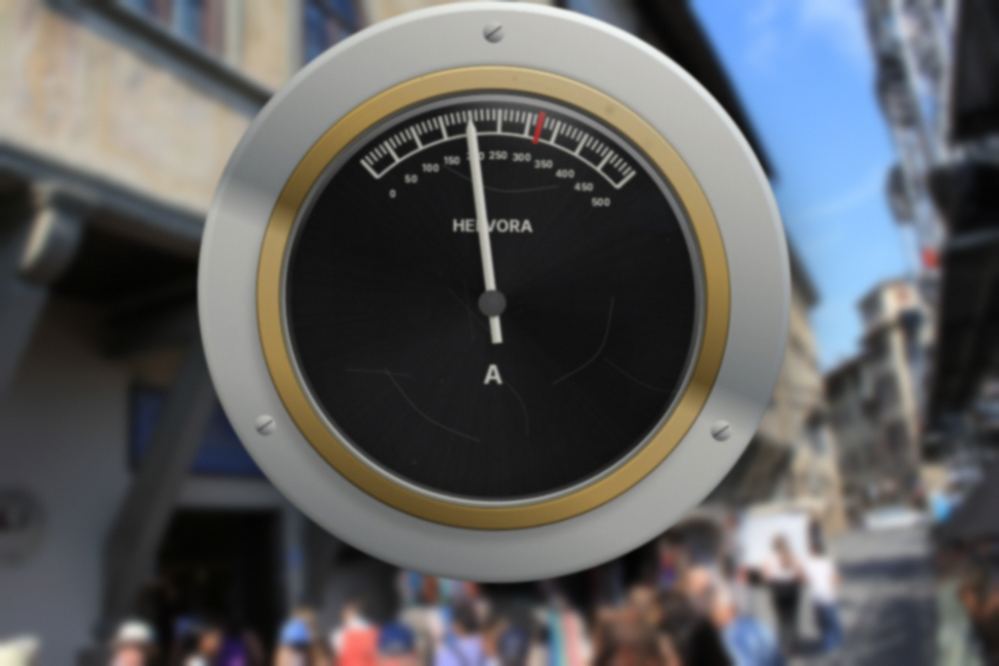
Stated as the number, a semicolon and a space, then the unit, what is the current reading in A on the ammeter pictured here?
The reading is 200; A
